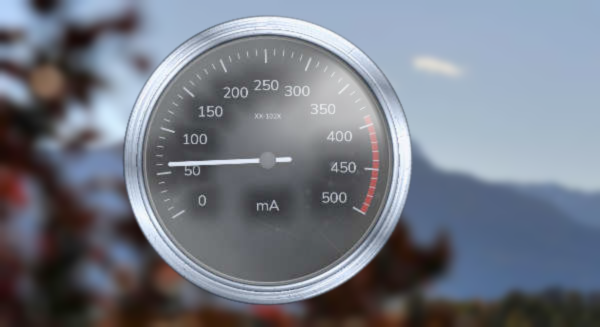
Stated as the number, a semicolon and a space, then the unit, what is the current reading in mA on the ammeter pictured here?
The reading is 60; mA
